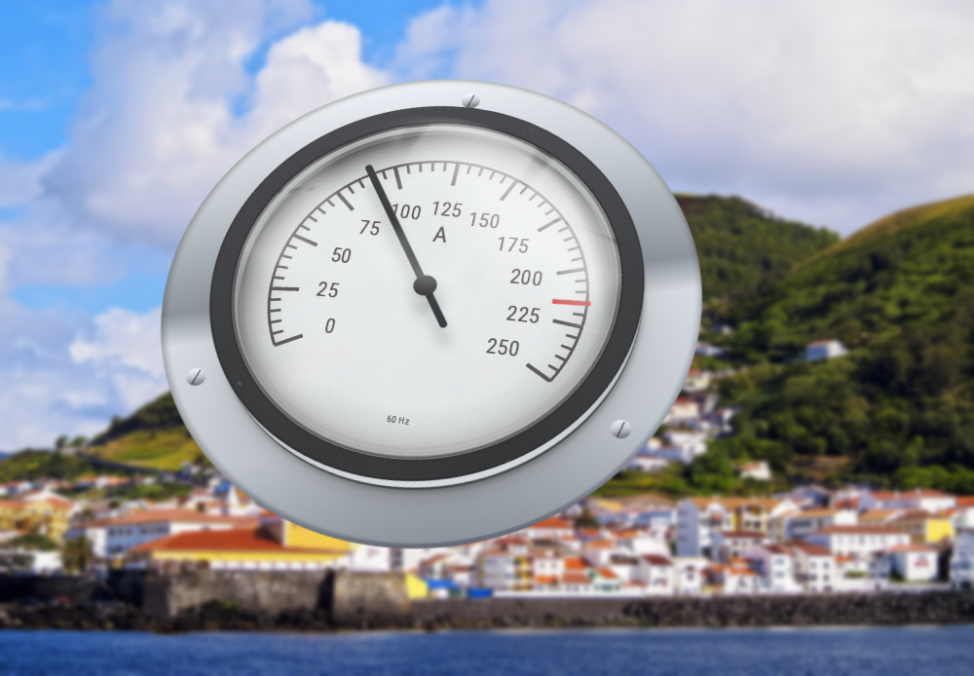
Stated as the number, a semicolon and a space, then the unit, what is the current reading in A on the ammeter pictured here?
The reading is 90; A
